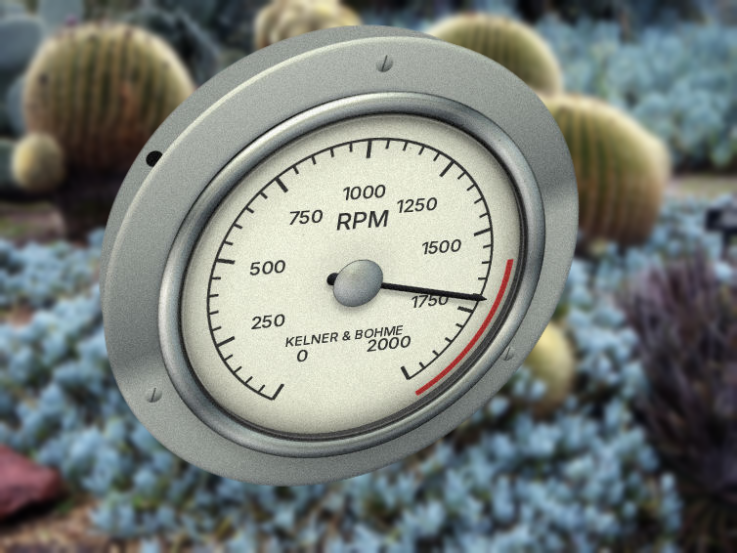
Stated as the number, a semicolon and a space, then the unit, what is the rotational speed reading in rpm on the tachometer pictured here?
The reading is 1700; rpm
